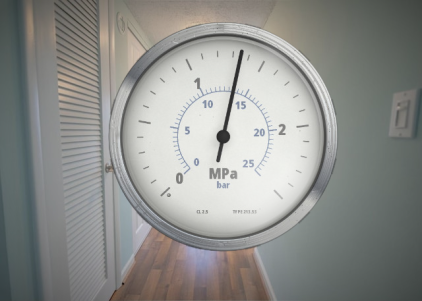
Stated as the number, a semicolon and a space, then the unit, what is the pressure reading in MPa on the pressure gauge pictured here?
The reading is 1.35; MPa
